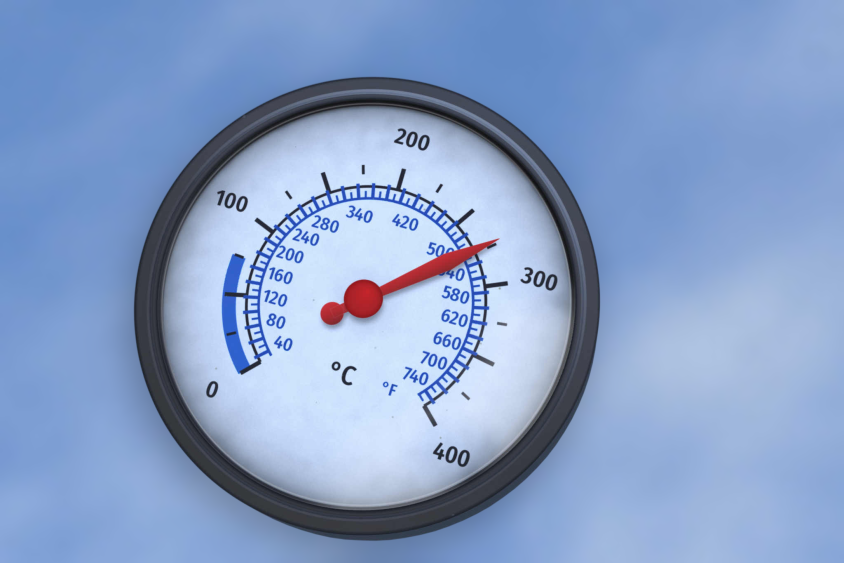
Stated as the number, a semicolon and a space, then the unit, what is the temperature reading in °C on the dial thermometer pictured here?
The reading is 275; °C
